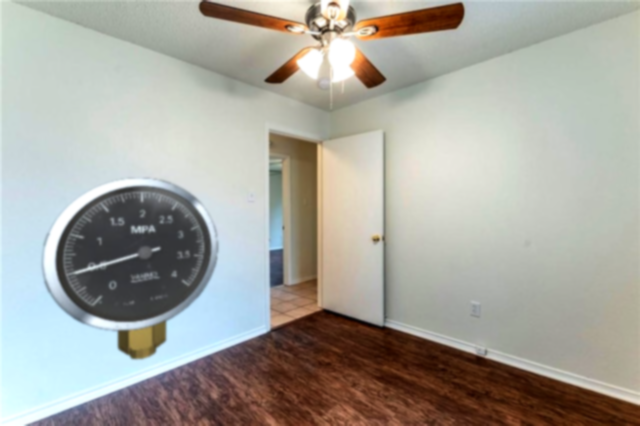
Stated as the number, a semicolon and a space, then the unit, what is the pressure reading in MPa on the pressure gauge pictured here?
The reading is 0.5; MPa
